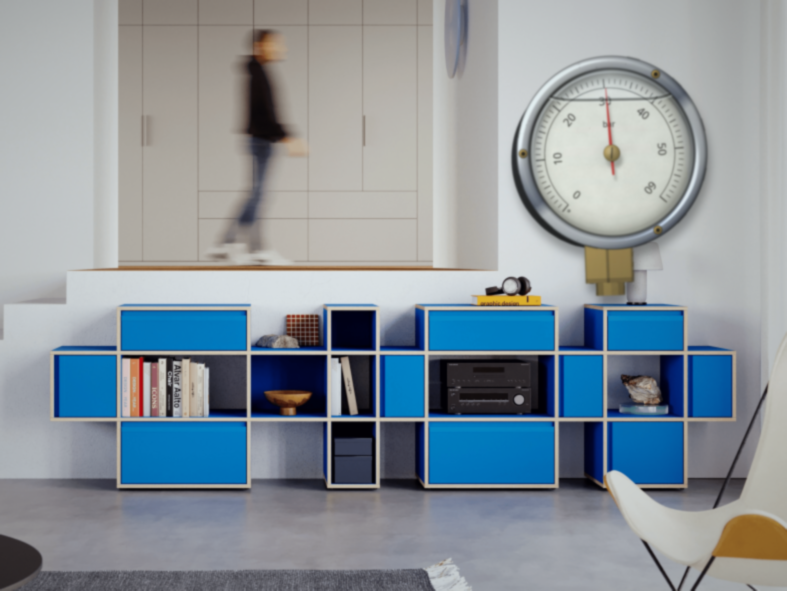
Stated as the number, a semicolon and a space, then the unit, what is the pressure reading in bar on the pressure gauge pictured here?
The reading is 30; bar
